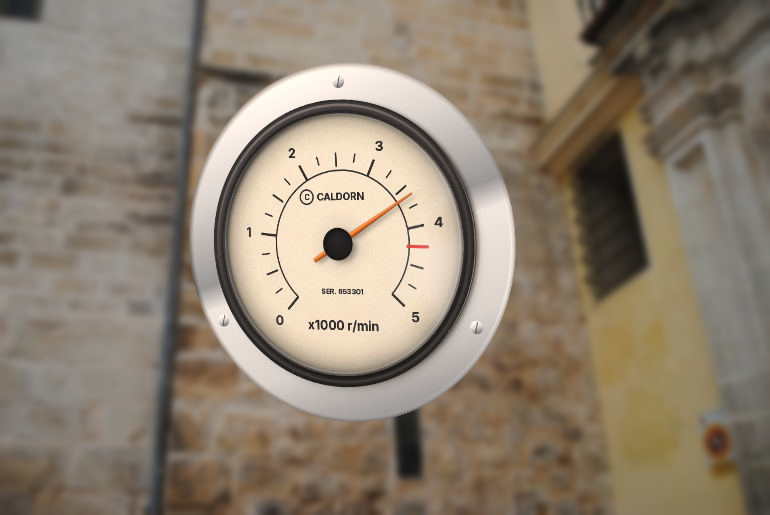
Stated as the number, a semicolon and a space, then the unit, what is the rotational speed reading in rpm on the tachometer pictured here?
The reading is 3625; rpm
